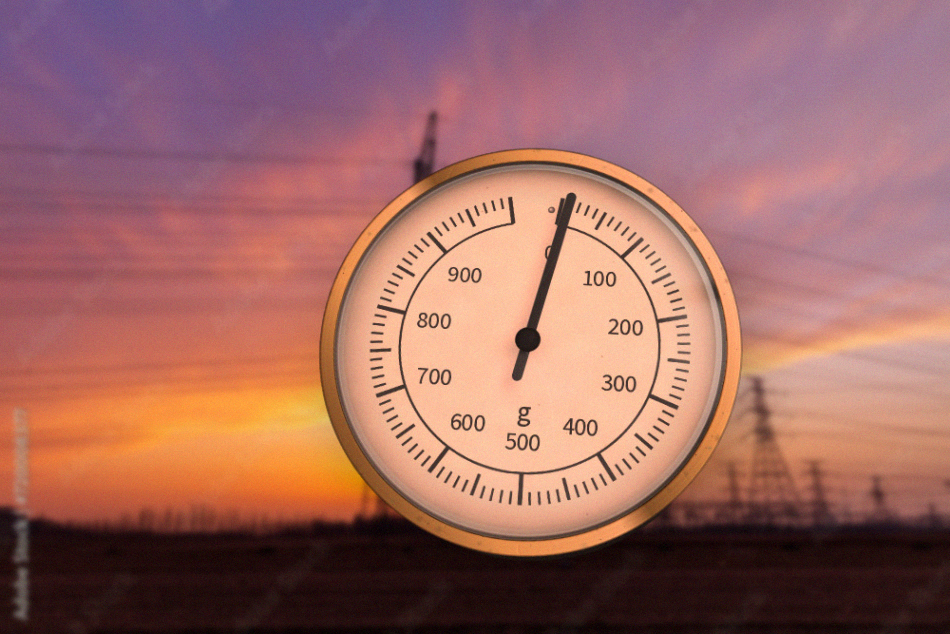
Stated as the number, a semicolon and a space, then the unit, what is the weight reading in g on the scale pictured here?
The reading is 10; g
